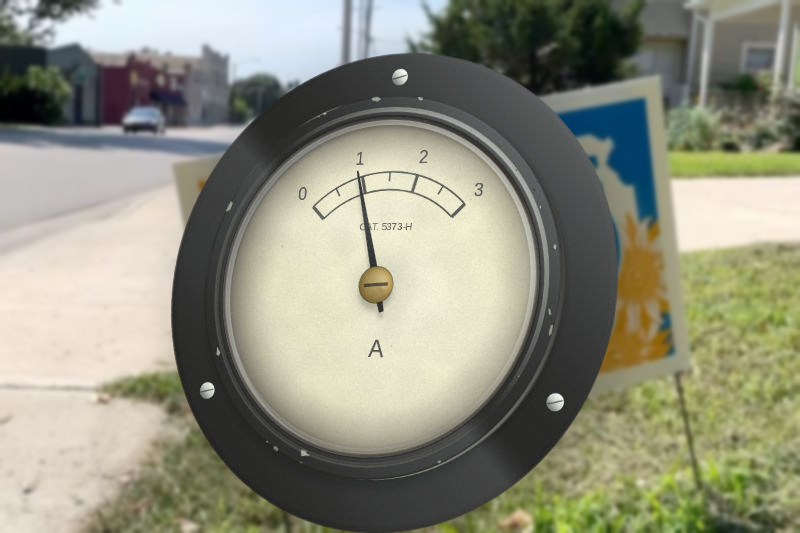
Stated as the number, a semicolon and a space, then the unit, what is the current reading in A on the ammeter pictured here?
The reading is 1; A
